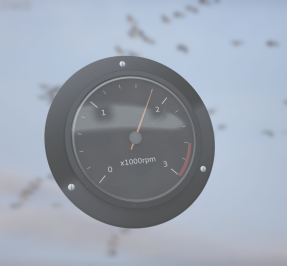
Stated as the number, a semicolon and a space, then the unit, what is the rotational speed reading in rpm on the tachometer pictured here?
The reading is 1800; rpm
